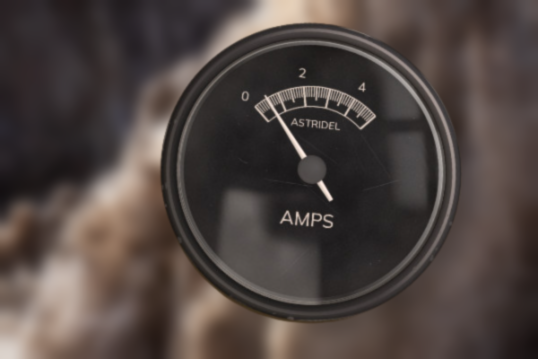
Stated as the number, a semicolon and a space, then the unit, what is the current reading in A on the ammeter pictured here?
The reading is 0.5; A
